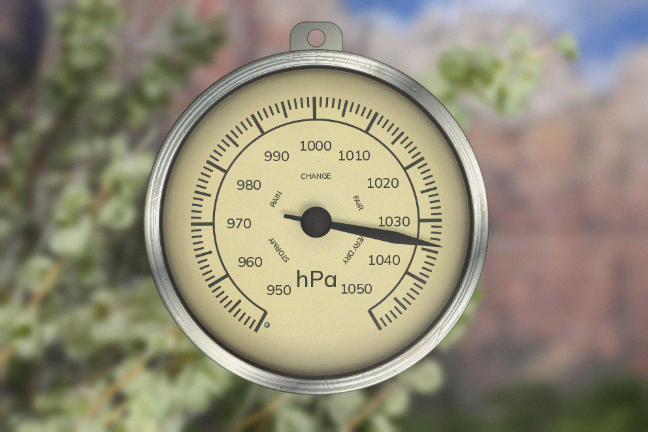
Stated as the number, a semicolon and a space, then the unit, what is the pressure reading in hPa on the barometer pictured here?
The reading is 1034; hPa
